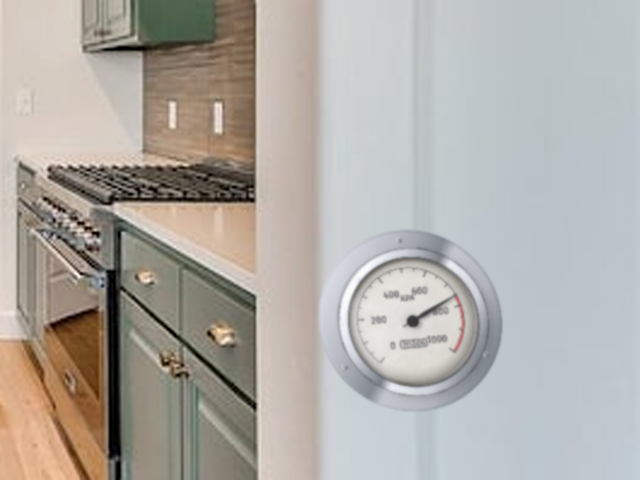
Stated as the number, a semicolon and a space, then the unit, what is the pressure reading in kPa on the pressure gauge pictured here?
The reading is 750; kPa
